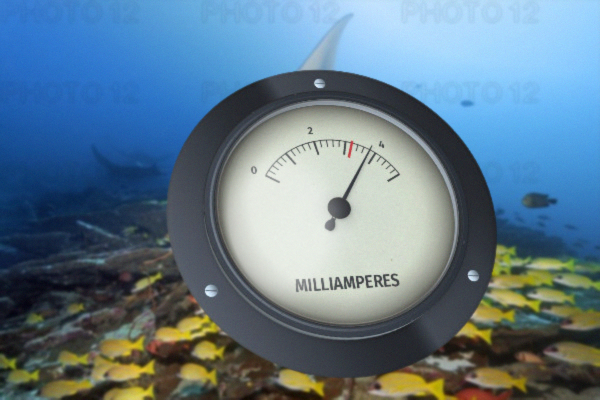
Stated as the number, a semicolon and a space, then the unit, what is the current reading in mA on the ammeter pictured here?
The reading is 3.8; mA
